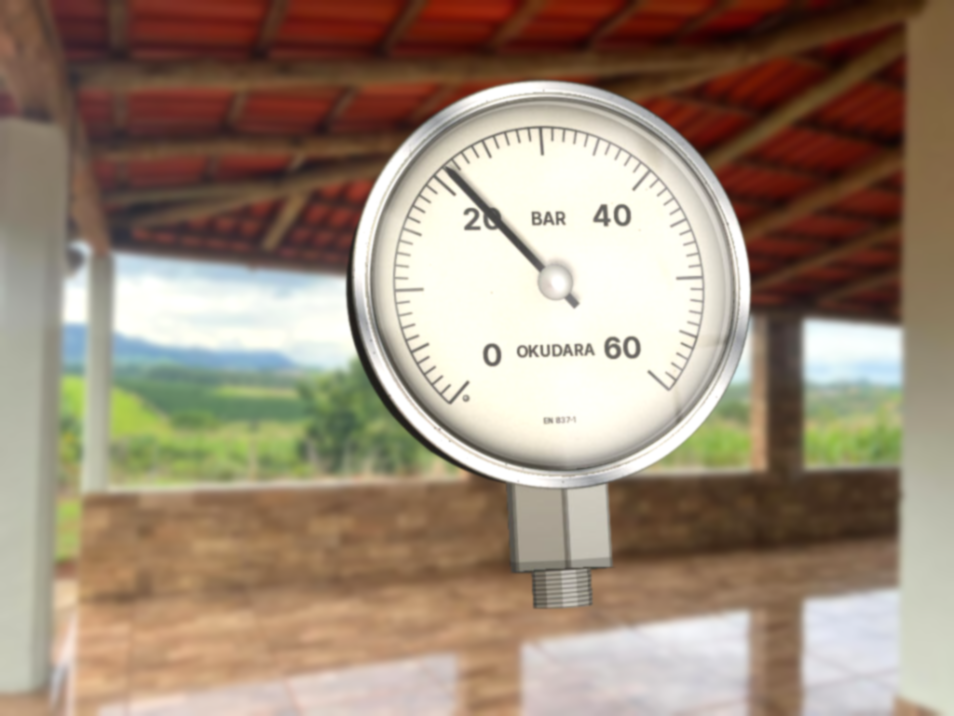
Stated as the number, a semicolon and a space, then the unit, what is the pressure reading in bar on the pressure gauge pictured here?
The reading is 21; bar
